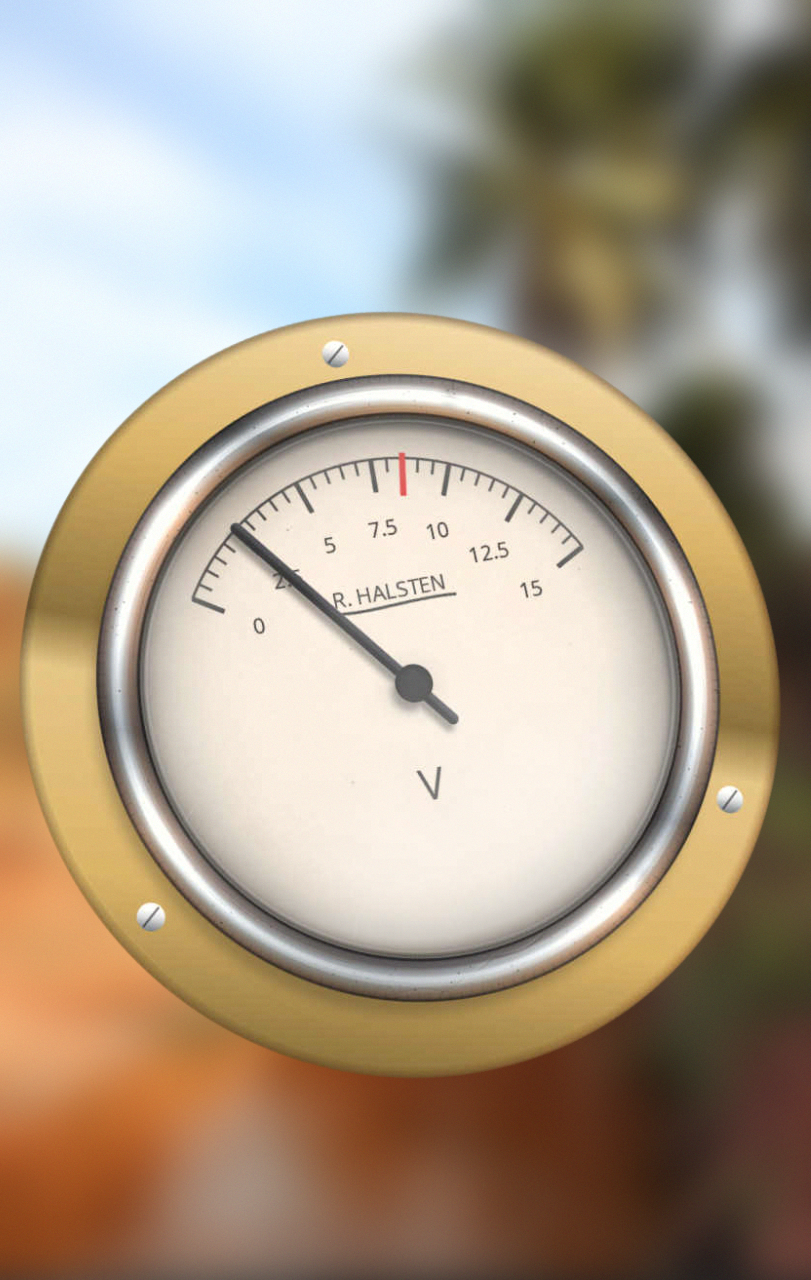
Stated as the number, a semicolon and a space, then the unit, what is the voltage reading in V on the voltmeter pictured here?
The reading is 2.5; V
